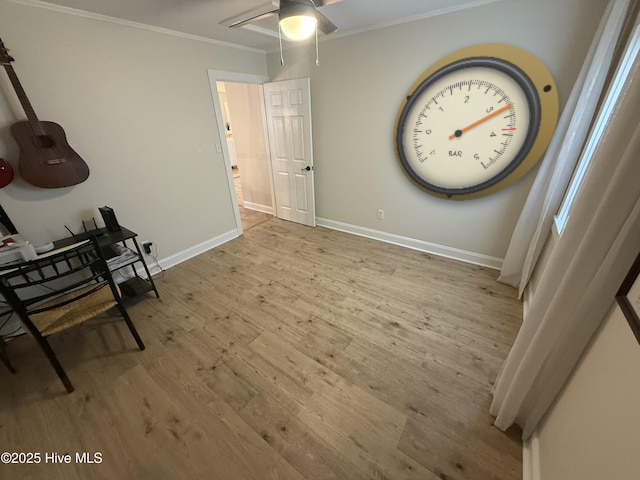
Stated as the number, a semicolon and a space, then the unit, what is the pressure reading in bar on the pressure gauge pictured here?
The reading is 3.25; bar
